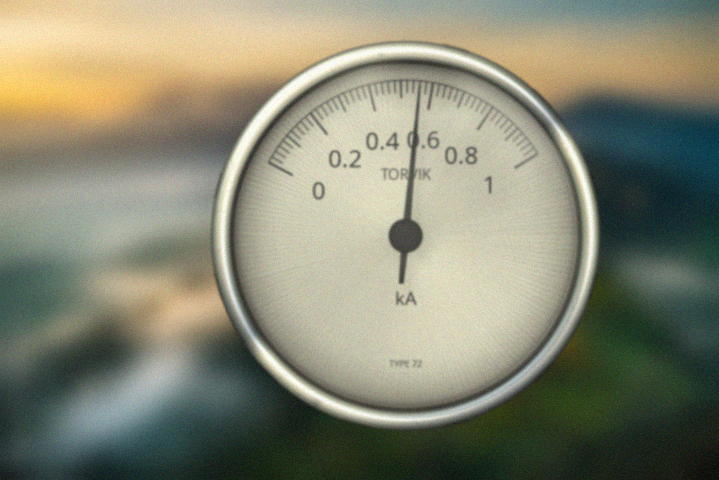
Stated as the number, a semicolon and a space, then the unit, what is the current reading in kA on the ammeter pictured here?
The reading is 0.56; kA
